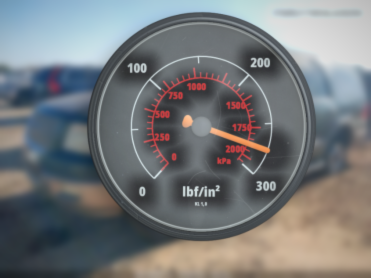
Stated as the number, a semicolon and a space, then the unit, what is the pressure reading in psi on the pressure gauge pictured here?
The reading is 275; psi
